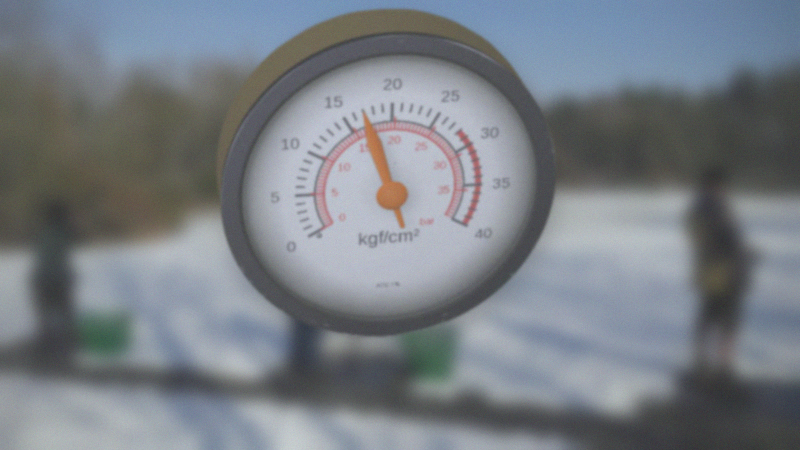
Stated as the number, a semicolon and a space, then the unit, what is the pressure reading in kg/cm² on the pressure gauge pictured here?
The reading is 17; kg/cm²
